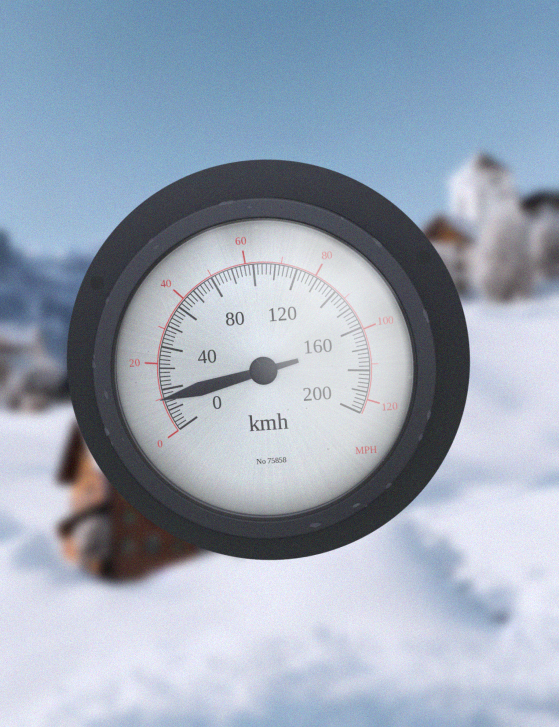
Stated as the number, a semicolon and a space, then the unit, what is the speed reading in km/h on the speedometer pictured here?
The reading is 16; km/h
